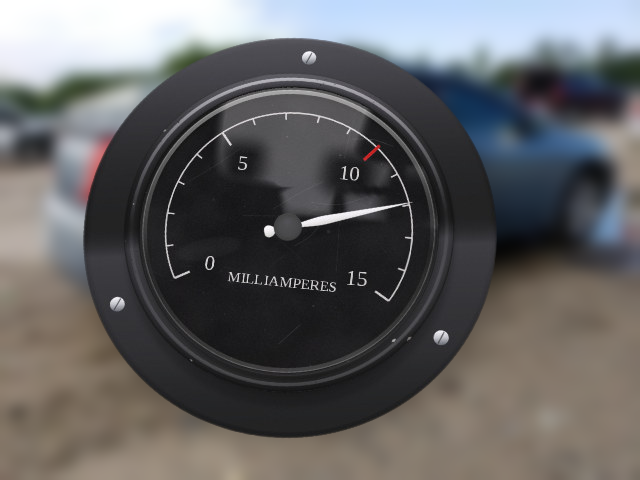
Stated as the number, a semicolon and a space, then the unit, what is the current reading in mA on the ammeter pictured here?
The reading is 12; mA
